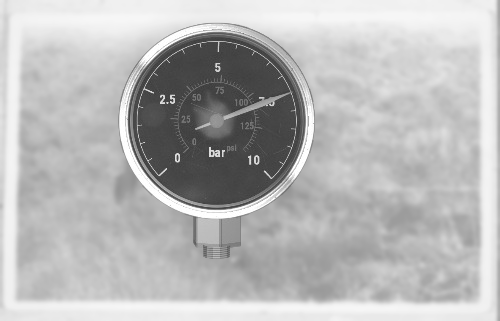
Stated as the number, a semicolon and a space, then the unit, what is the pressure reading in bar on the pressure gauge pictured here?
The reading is 7.5; bar
